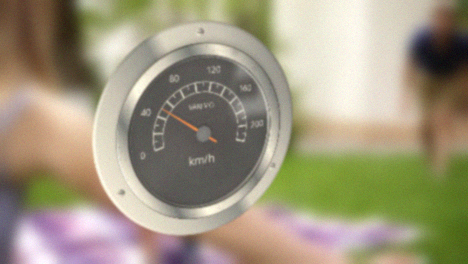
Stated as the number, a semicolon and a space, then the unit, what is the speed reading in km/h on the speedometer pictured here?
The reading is 50; km/h
